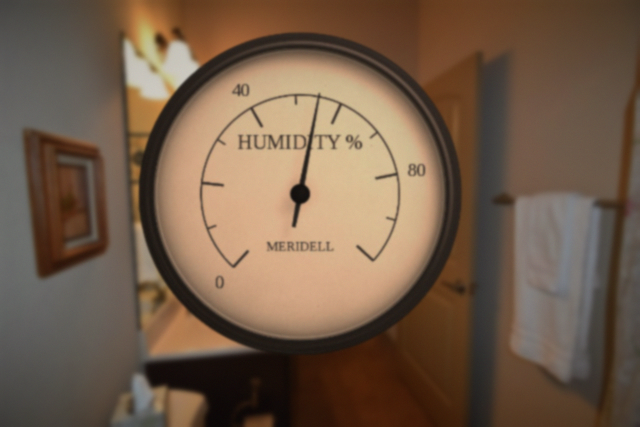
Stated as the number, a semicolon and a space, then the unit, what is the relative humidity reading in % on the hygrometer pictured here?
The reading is 55; %
